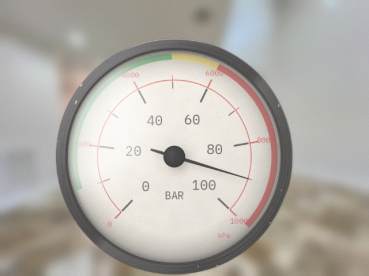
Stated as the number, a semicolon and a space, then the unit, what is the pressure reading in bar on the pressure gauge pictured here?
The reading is 90; bar
